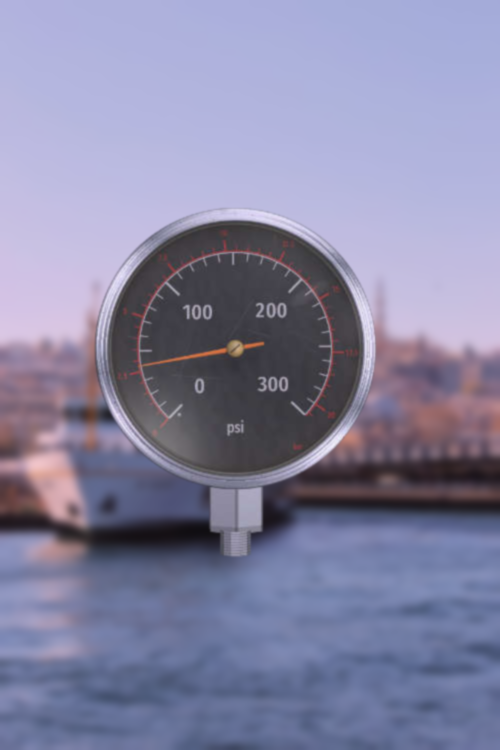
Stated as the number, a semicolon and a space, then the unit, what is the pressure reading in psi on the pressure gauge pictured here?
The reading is 40; psi
